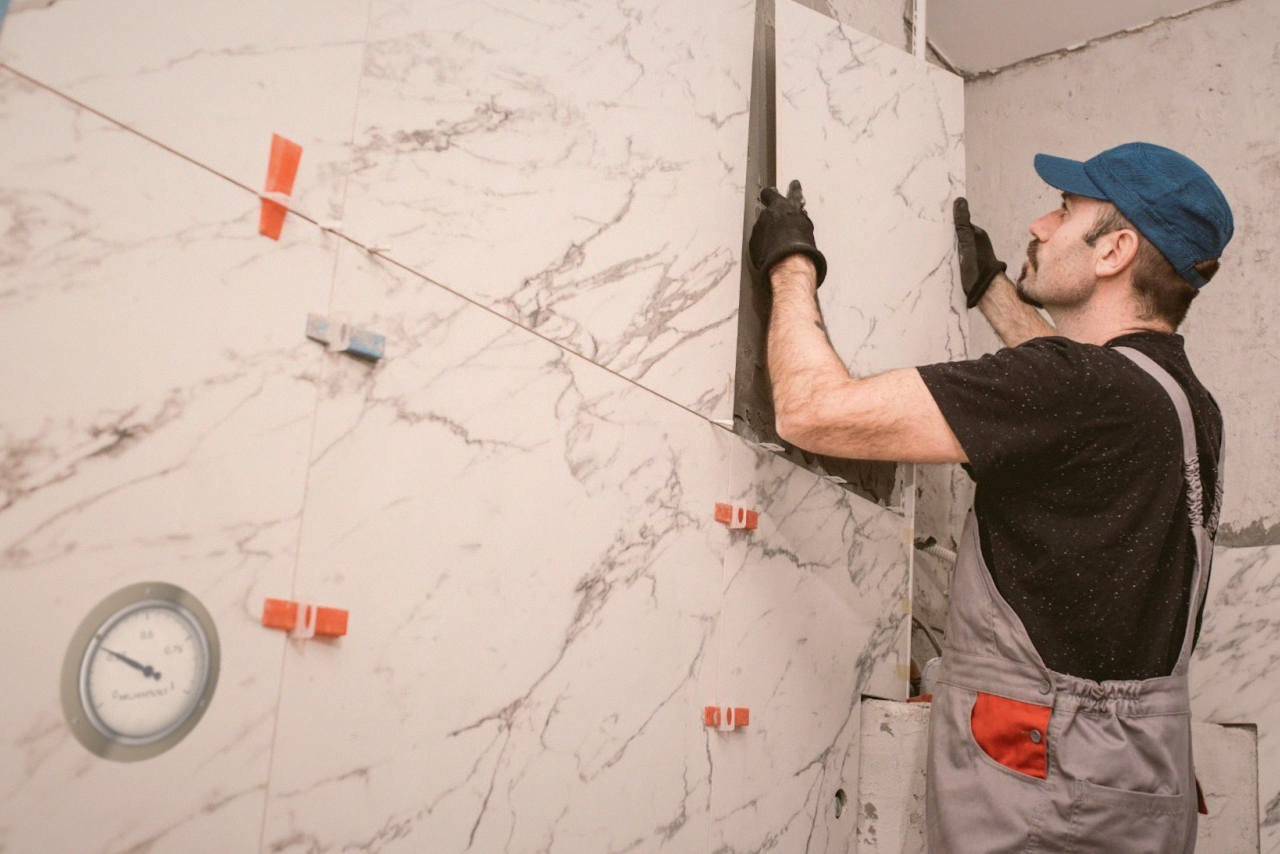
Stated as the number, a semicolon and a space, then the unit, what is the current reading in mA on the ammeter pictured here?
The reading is 0.25; mA
